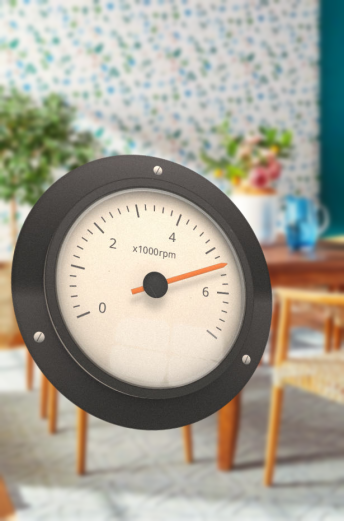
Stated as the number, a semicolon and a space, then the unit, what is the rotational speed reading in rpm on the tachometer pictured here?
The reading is 5400; rpm
